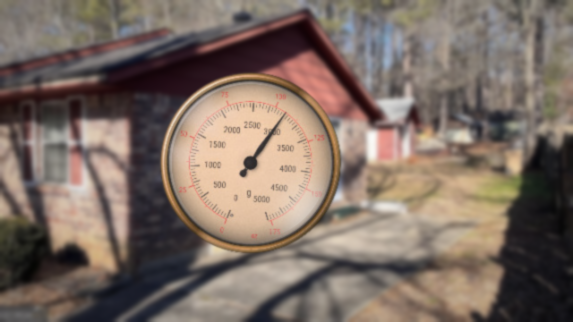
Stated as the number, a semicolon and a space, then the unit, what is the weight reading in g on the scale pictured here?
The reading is 3000; g
